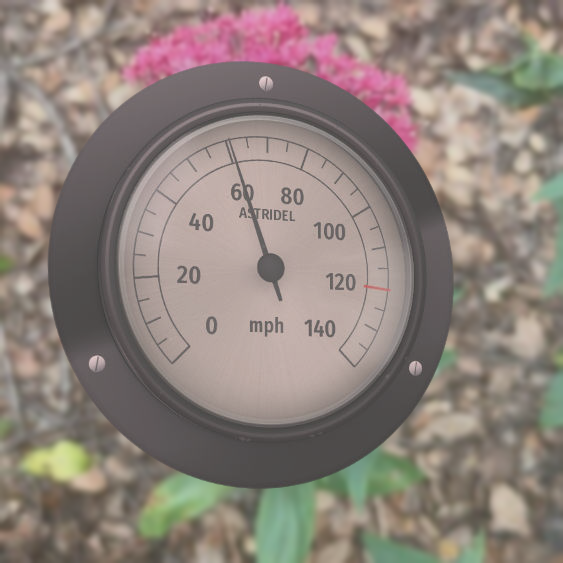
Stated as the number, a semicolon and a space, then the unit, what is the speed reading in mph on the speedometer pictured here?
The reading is 60; mph
